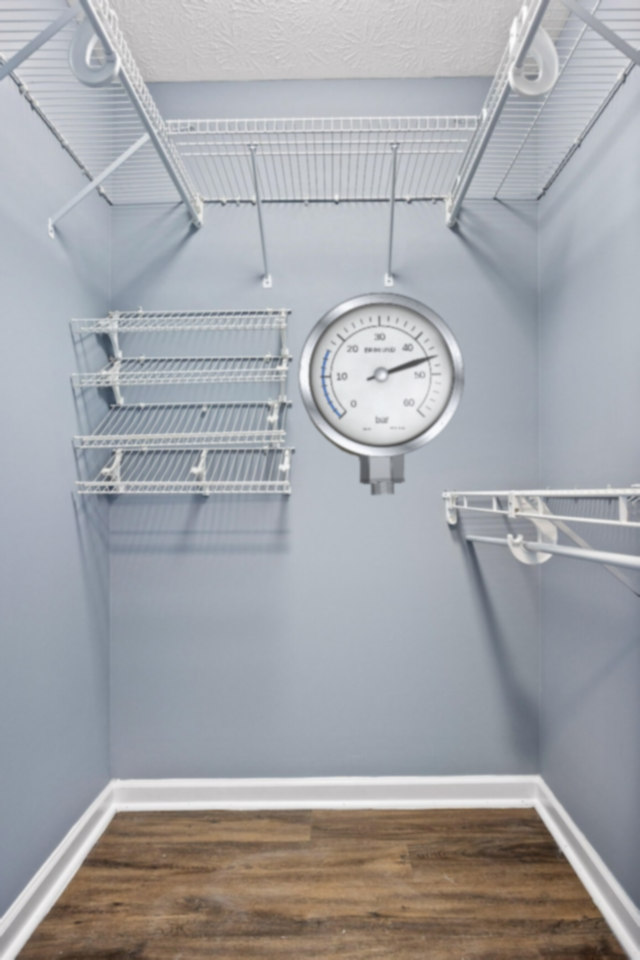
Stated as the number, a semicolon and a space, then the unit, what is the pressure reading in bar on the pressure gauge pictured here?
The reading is 46; bar
